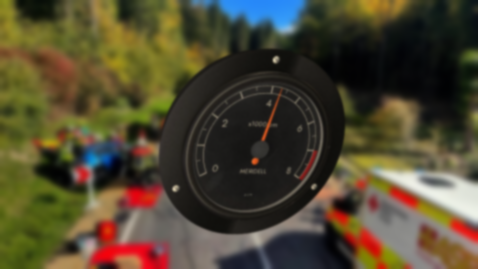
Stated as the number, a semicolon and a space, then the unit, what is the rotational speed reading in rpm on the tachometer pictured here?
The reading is 4250; rpm
